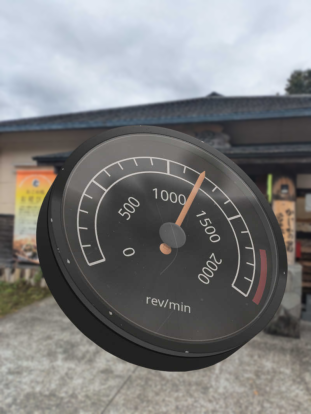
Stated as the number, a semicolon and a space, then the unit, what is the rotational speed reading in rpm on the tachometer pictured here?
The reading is 1200; rpm
